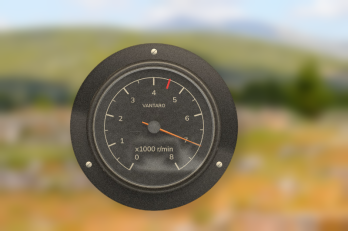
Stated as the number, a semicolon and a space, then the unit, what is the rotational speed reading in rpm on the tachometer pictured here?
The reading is 7000; rpm
